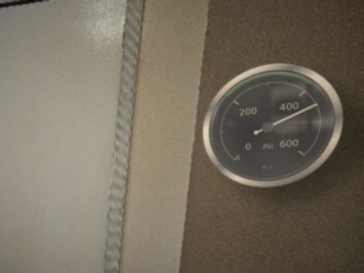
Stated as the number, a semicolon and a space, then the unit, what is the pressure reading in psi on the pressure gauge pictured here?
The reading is 450; psi
